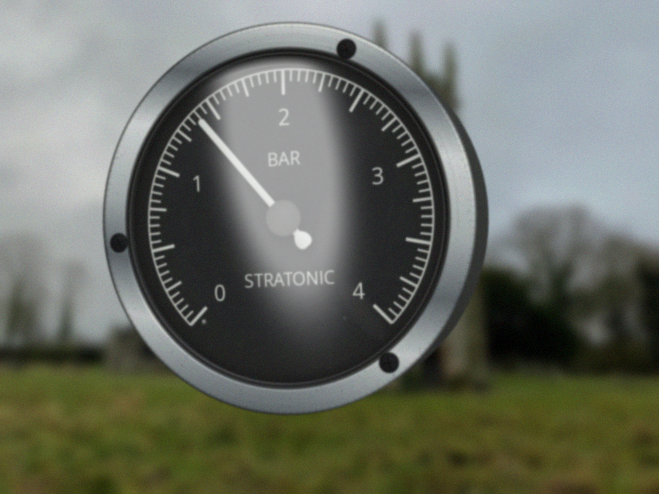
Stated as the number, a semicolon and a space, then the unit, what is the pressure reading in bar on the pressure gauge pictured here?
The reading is 1.4; bar
